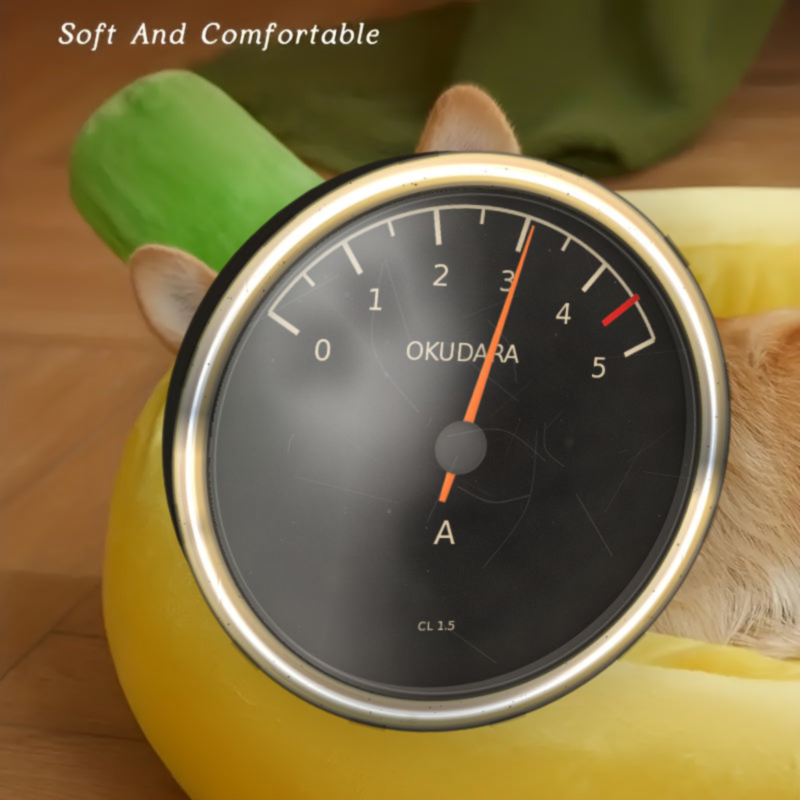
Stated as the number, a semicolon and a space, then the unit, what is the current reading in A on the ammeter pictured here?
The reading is 3; A
